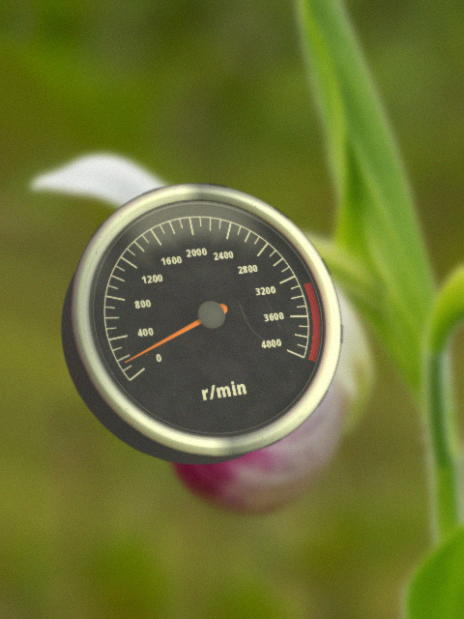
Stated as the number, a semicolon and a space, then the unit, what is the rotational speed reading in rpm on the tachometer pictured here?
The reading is 150; rpm
